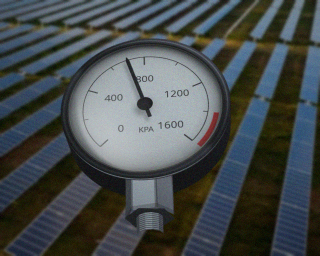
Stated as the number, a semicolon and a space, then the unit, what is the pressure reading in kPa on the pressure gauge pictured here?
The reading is 700; kPa
